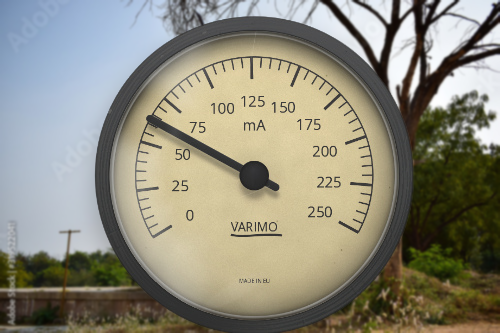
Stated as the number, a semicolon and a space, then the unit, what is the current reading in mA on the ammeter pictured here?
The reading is 62.5; mA
